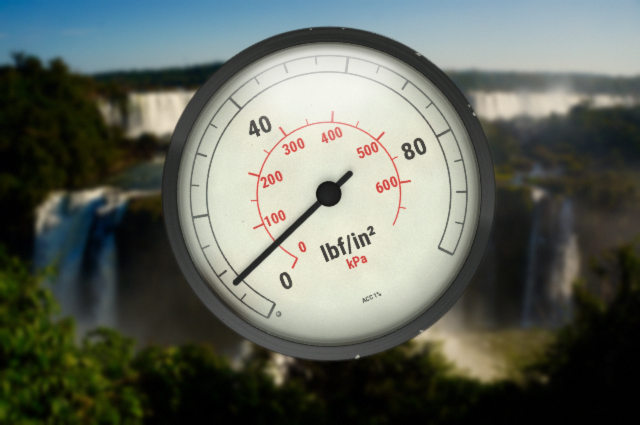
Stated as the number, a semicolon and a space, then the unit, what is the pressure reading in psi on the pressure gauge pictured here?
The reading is 7.5; psi
